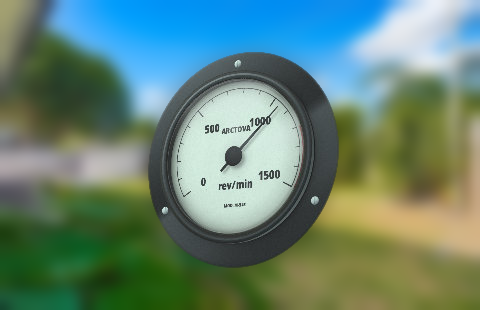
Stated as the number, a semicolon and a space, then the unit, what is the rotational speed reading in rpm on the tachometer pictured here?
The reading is 1050; rpm
